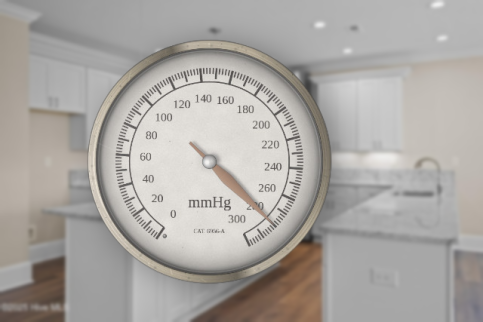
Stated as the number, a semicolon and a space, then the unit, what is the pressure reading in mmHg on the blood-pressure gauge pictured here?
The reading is 280; mmHg
